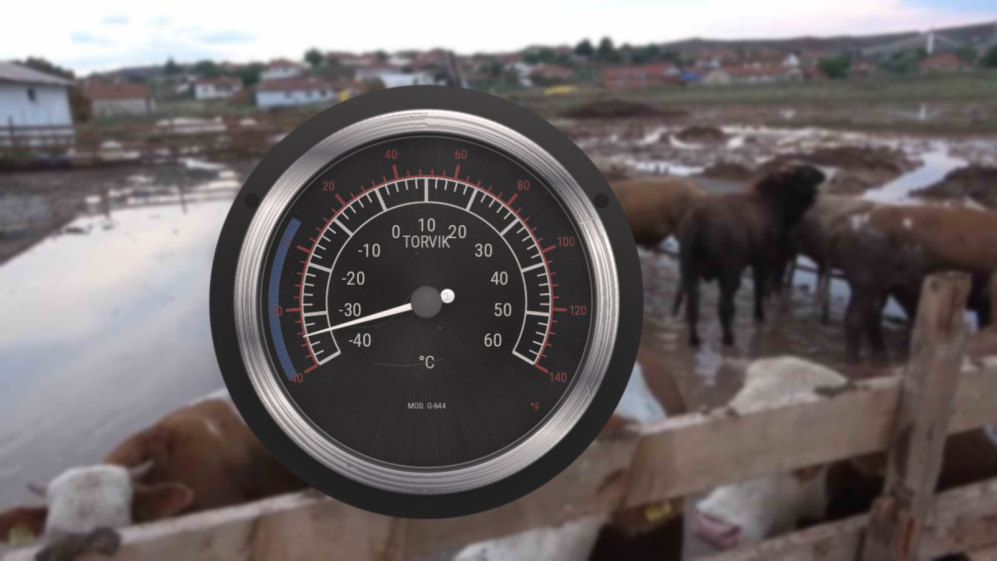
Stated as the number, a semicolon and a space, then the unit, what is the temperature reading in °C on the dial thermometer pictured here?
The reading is -34; °C
